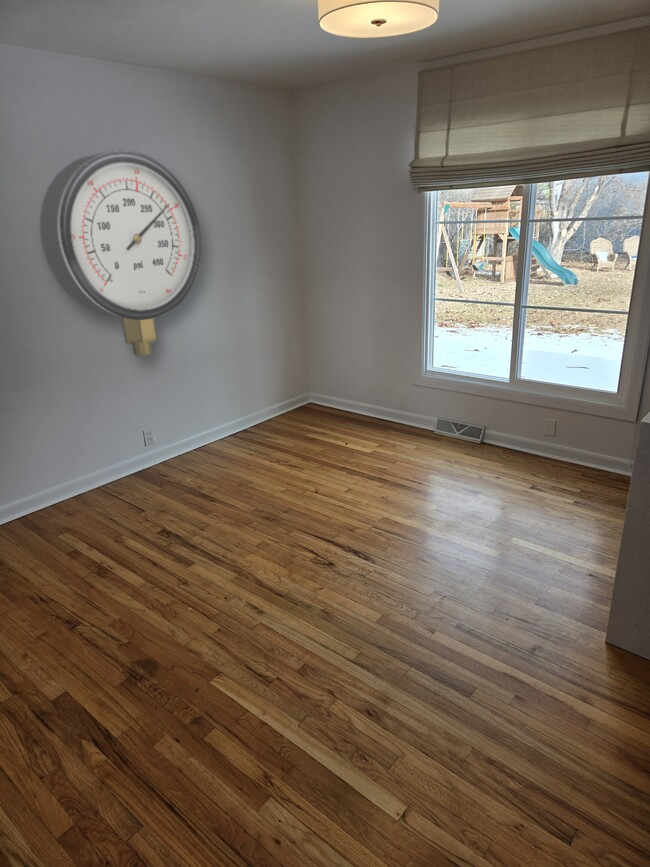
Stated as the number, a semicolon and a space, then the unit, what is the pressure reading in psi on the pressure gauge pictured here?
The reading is 280; psi
